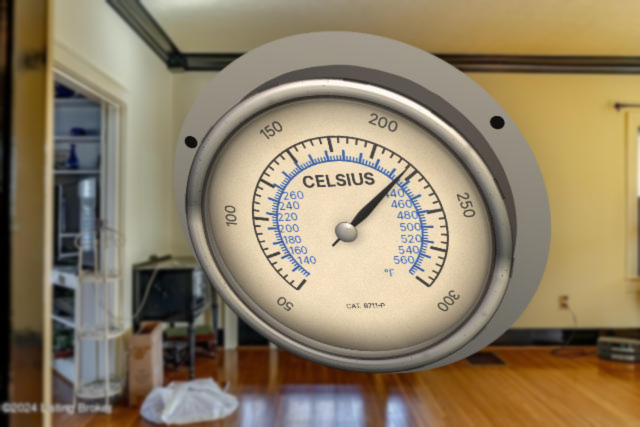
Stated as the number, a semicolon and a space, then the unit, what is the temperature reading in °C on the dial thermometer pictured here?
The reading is 220; °C
